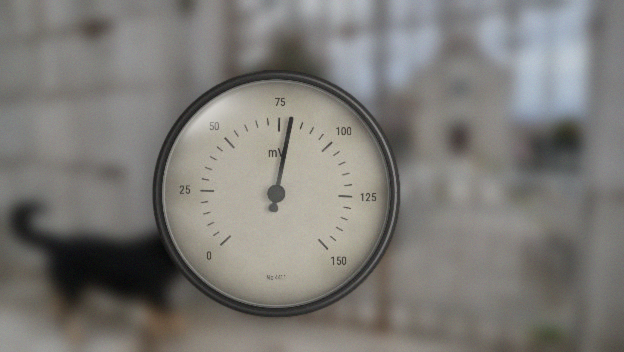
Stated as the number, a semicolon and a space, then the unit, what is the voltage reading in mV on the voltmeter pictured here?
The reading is 80; mV
